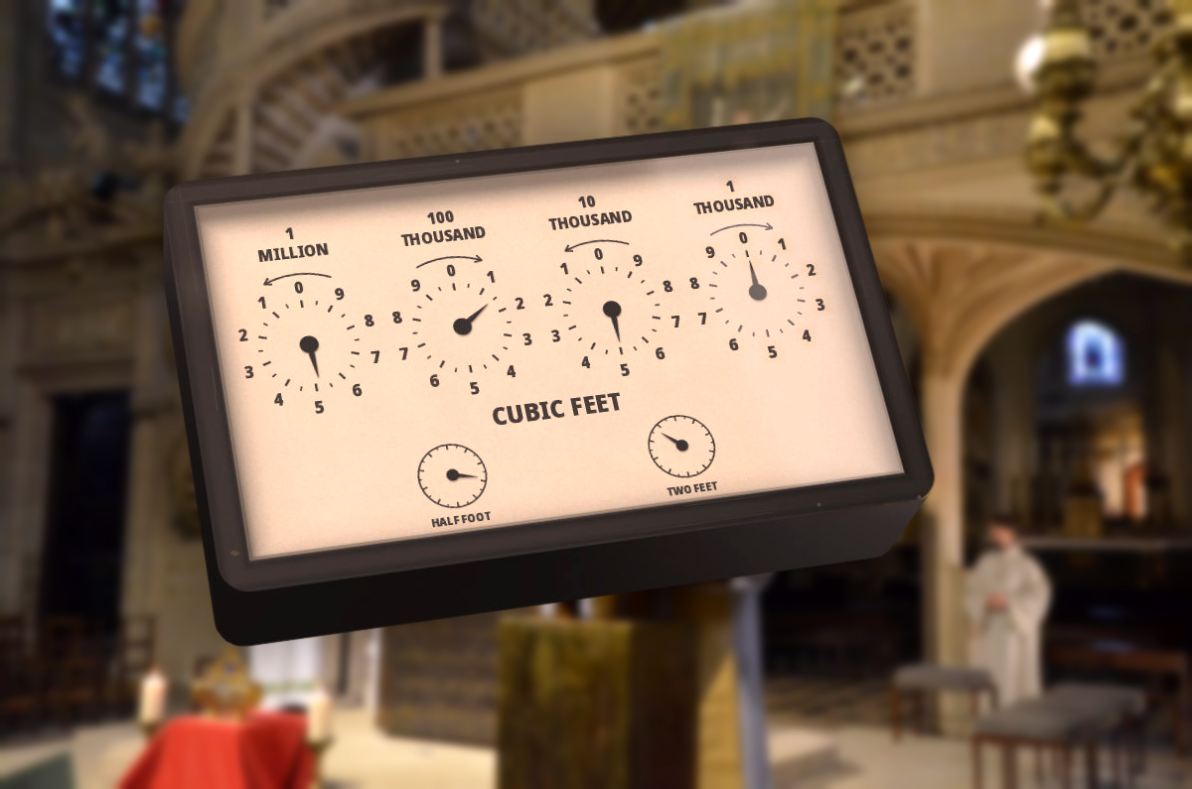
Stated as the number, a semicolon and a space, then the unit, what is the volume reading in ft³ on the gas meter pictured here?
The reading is 515000; ft³
